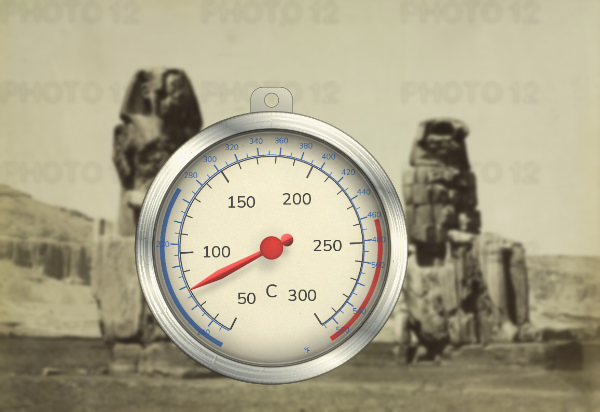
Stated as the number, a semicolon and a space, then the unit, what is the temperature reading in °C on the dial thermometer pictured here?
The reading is 80; °C
